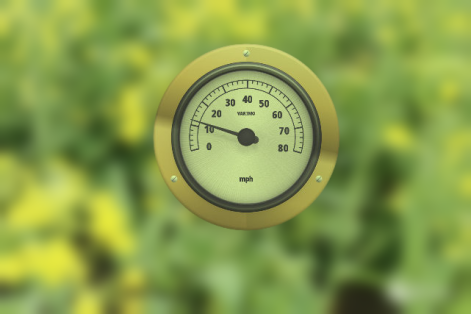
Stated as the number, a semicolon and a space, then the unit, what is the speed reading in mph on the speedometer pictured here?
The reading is 12; mph
